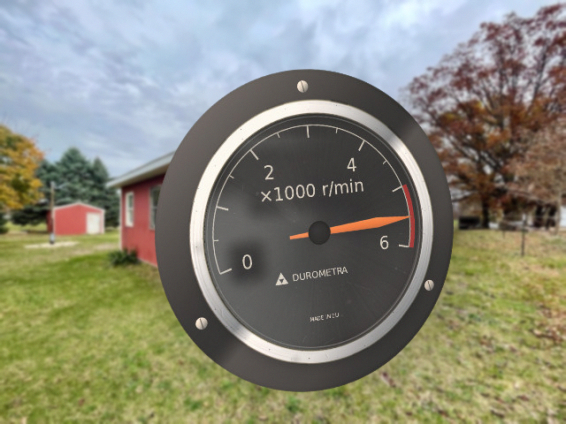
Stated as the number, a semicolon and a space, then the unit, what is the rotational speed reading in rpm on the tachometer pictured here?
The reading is 5500; rpm
